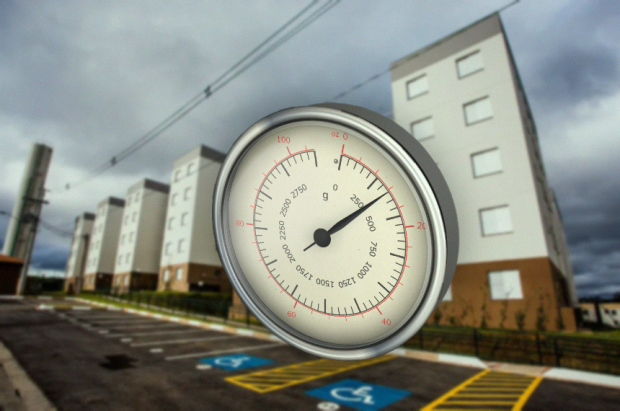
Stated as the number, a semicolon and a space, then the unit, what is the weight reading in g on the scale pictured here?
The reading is 350; g
